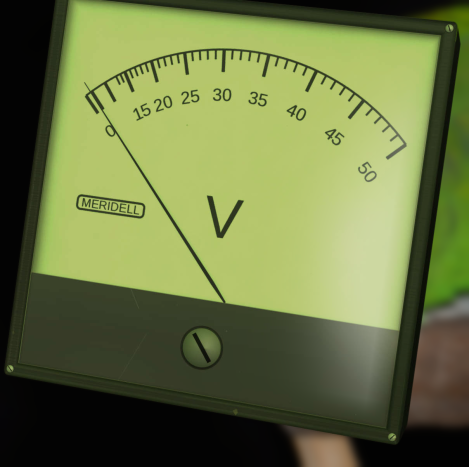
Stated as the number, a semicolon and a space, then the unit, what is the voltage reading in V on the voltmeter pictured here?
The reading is 5; V
